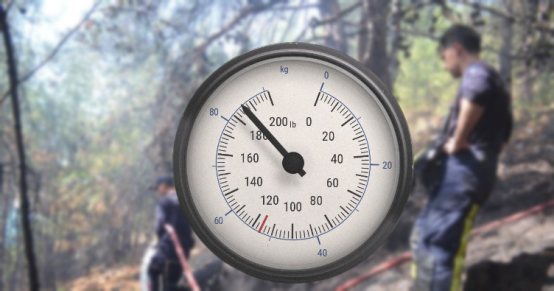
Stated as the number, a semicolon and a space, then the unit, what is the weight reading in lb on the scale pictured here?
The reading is 186; lb
